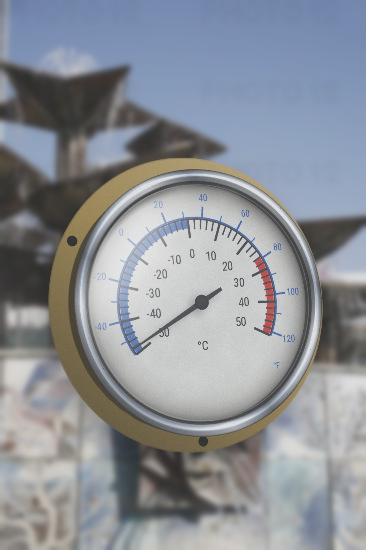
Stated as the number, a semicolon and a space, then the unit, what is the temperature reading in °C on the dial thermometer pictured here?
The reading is -48; °C
